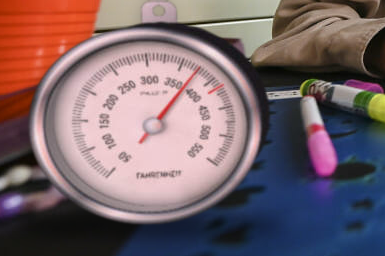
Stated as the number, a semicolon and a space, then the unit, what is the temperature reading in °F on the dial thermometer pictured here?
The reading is 375; °F
